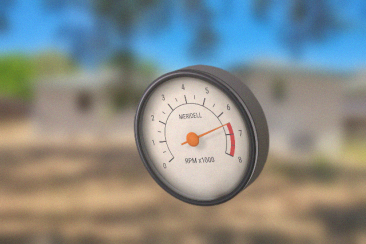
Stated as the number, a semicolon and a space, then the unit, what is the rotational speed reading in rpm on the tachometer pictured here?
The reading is 6500; rpm
